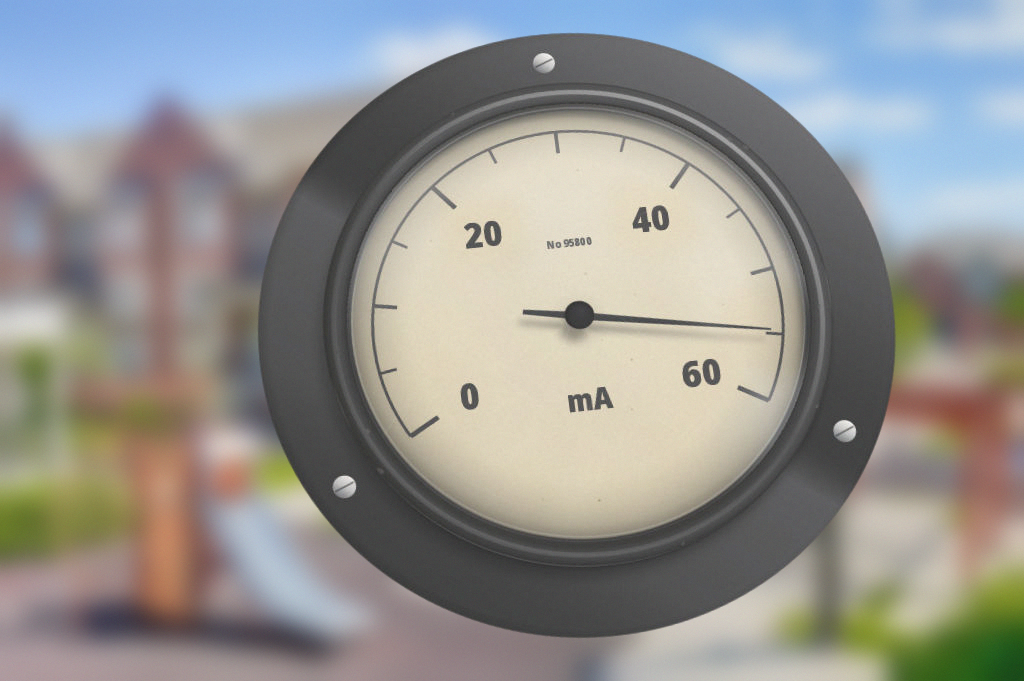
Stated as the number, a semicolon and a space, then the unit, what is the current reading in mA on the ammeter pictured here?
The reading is 55; mA
